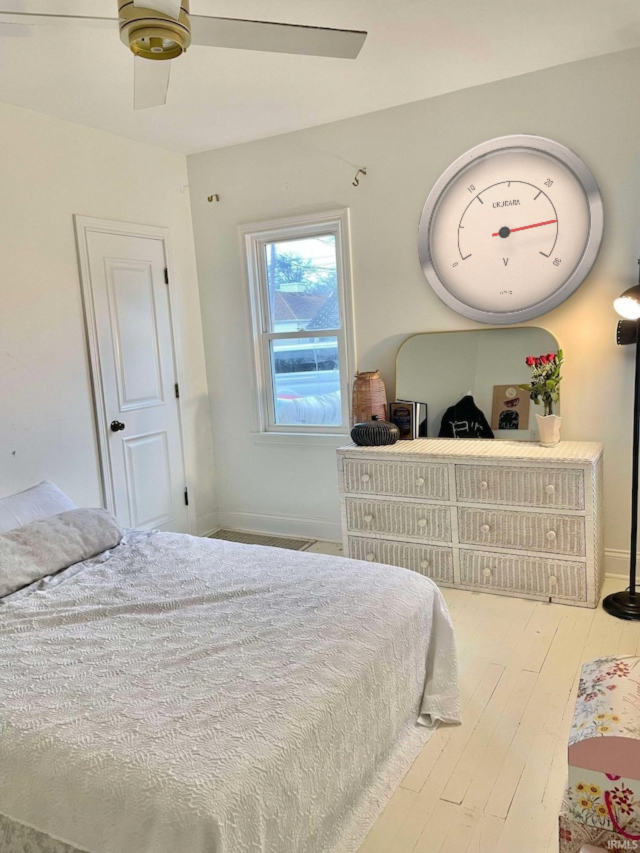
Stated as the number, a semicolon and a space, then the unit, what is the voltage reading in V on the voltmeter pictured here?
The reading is 25; V
